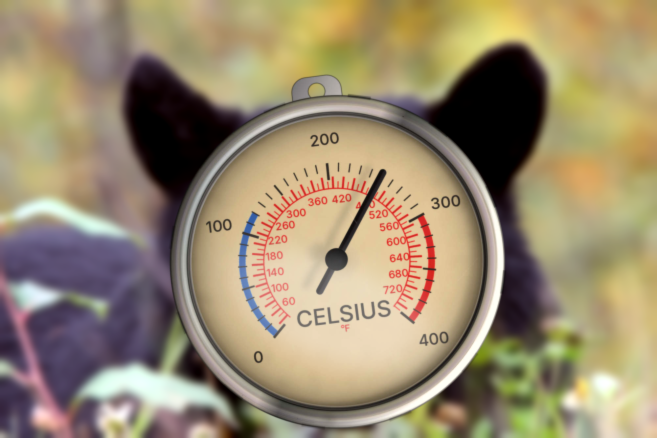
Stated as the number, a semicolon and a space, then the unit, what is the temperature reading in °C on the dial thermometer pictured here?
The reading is 250; °C
